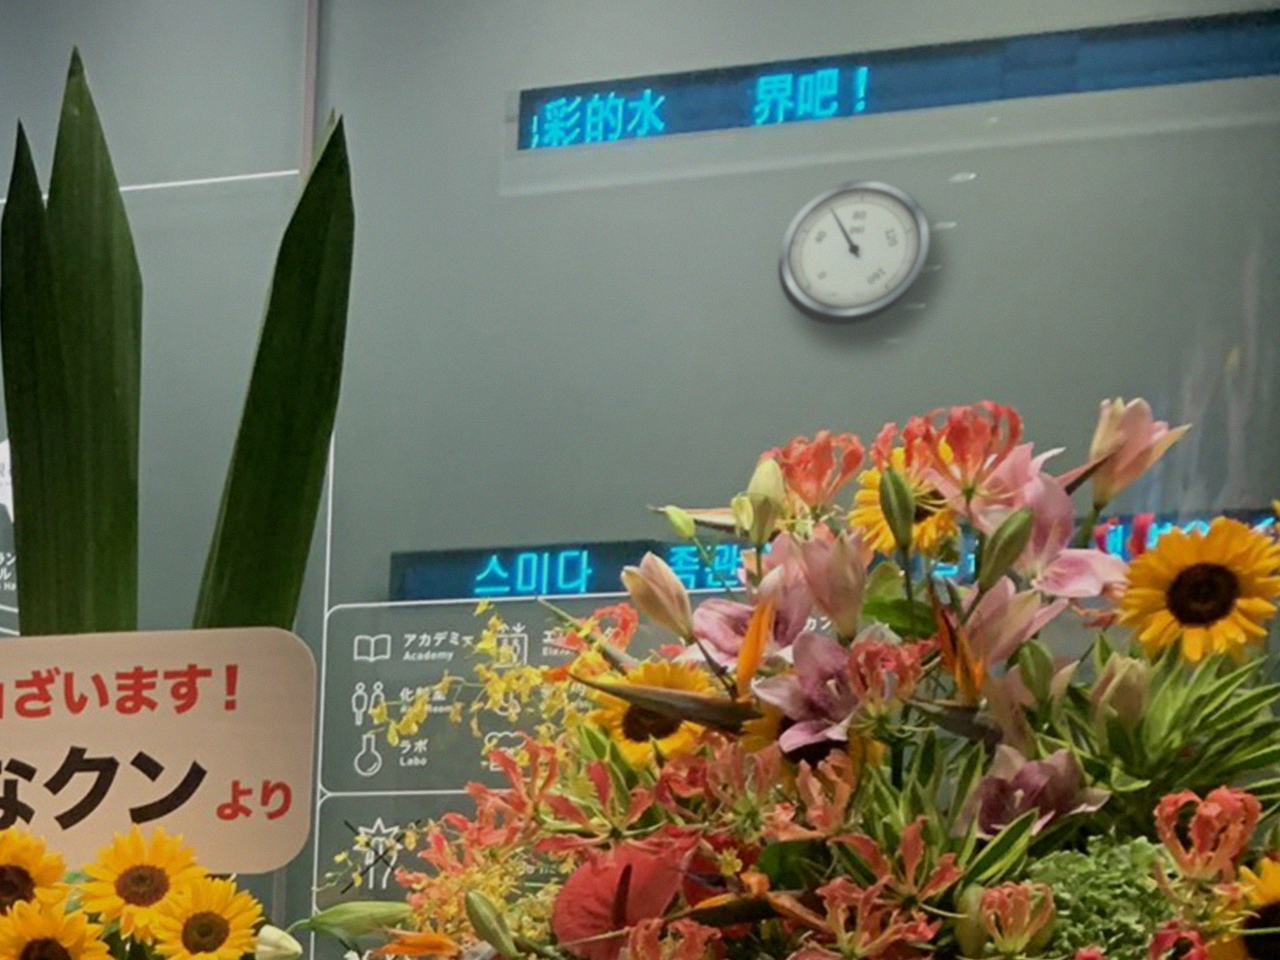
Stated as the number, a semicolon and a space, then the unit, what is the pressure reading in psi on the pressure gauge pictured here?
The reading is 60; psi
